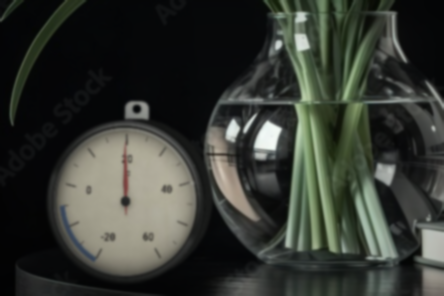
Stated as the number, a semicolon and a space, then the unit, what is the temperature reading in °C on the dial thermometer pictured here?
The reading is 20; °C
